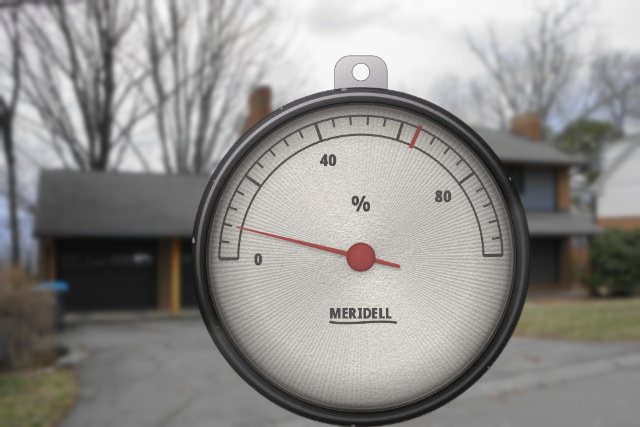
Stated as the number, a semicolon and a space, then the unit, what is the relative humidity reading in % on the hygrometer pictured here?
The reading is 8; %
